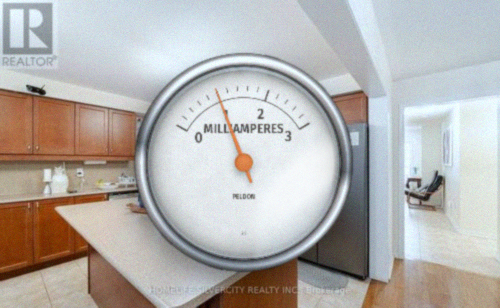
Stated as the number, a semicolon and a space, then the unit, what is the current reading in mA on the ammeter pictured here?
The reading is 1; mA
